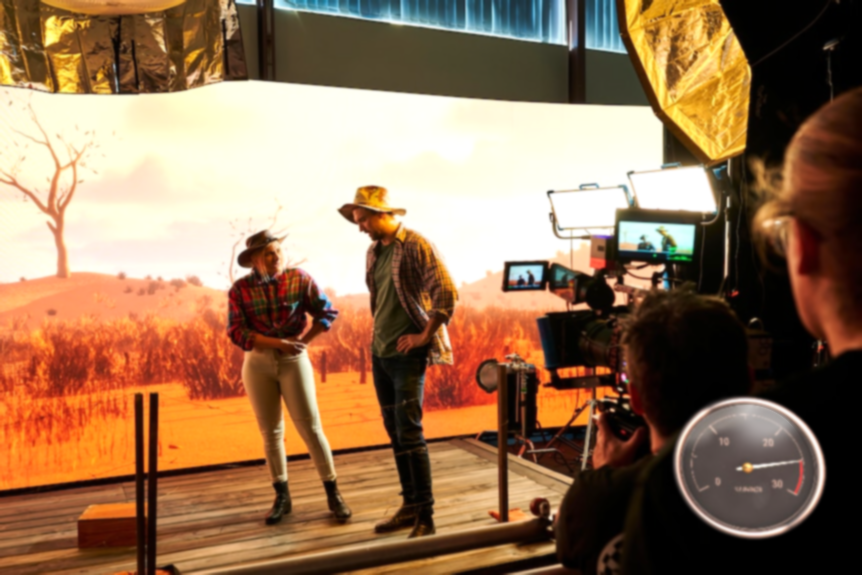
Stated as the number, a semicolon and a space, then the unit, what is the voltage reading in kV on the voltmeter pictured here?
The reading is 25; kV
